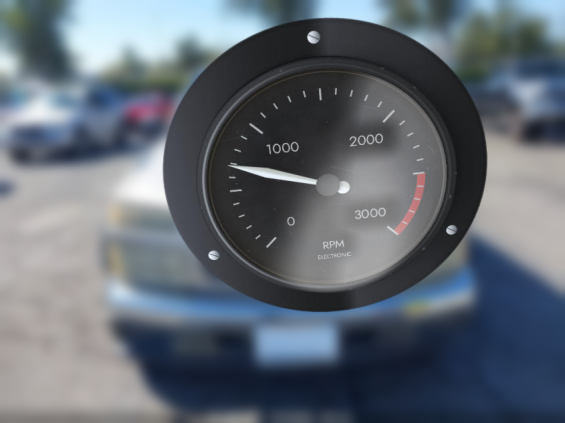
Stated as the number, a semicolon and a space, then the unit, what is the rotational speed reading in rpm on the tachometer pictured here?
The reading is 700; rpm
